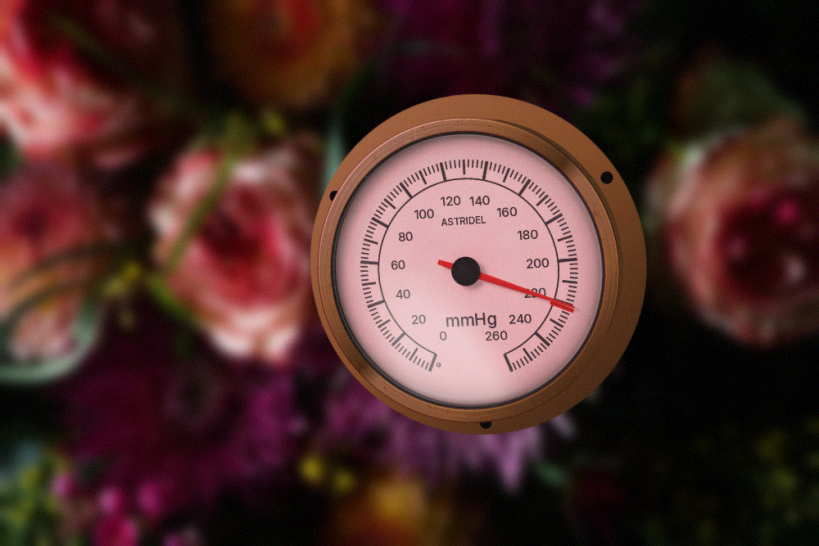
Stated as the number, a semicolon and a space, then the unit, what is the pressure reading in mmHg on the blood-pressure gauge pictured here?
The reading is 220; mmHg
